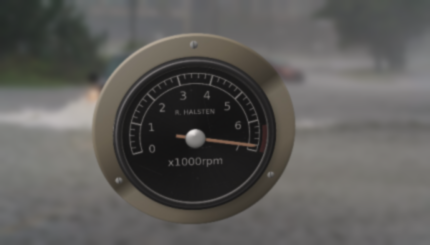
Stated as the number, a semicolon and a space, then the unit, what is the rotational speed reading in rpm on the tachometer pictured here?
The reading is 6800; rpm
